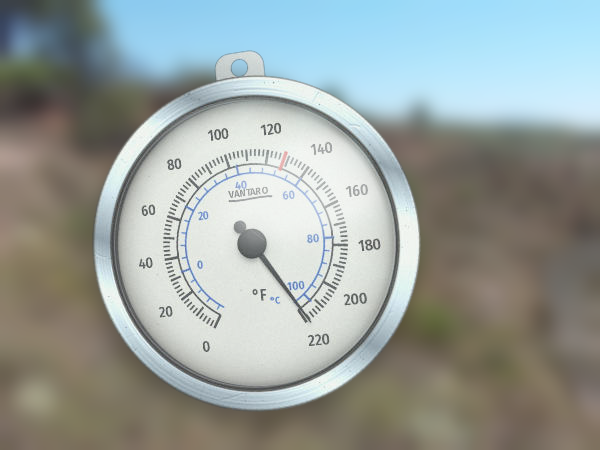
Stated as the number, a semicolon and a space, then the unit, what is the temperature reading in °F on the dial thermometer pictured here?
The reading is 218; °F
